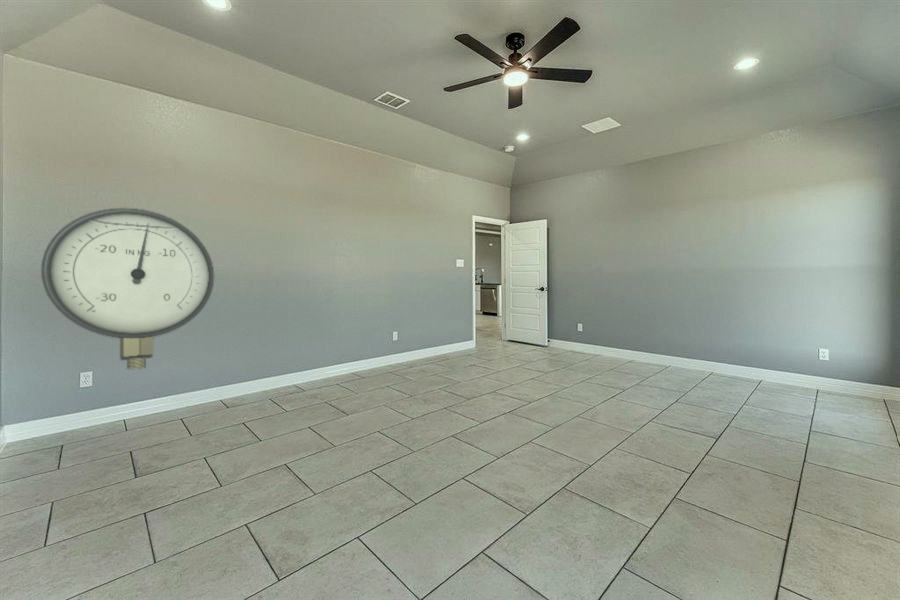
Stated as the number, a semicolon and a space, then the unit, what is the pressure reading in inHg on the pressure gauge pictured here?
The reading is -14; inHg
